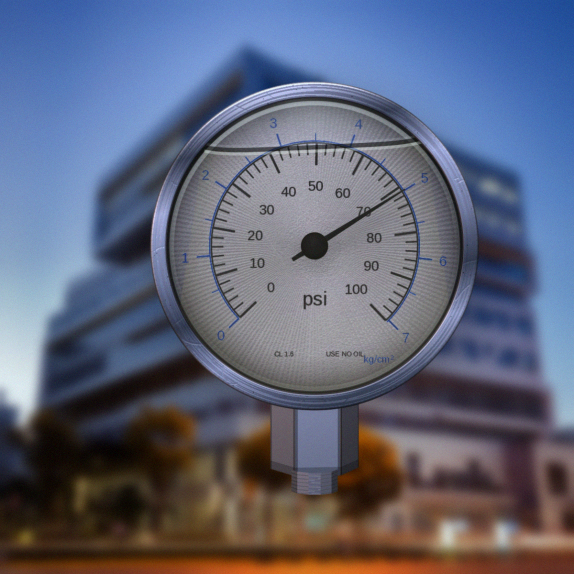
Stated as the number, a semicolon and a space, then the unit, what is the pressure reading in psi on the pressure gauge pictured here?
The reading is 71; psi
